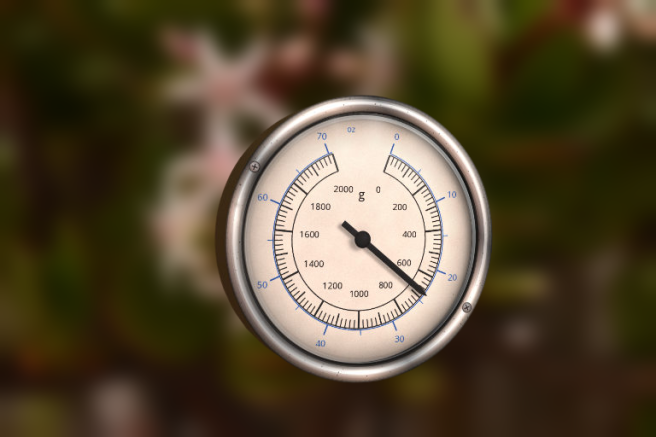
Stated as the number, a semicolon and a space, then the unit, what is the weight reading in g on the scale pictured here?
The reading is 680; g
